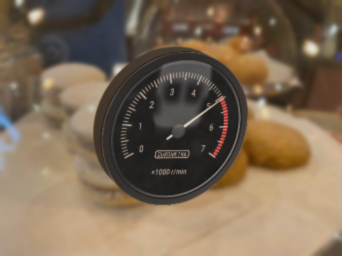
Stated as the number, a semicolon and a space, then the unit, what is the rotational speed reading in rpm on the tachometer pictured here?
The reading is 5000; rpm
